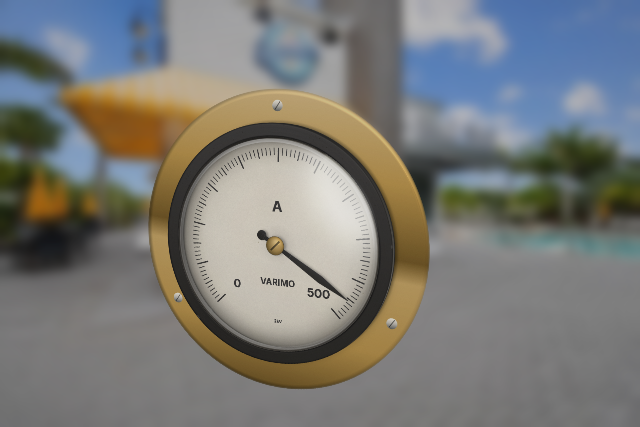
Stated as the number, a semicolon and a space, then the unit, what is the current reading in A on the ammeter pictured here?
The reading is 475; A
